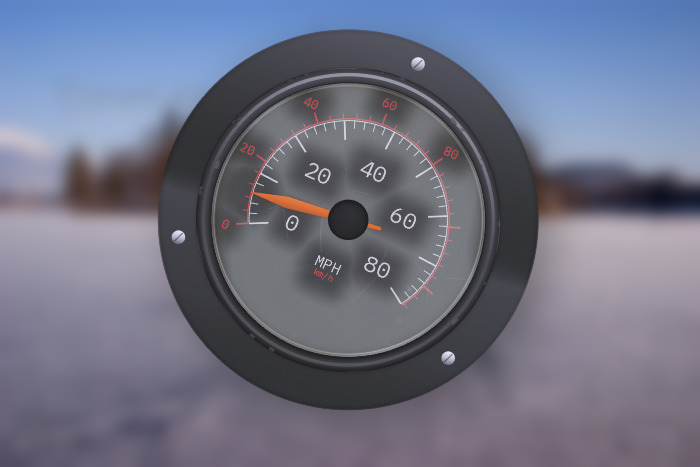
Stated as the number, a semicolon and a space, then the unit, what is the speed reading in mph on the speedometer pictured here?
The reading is 6; mph
